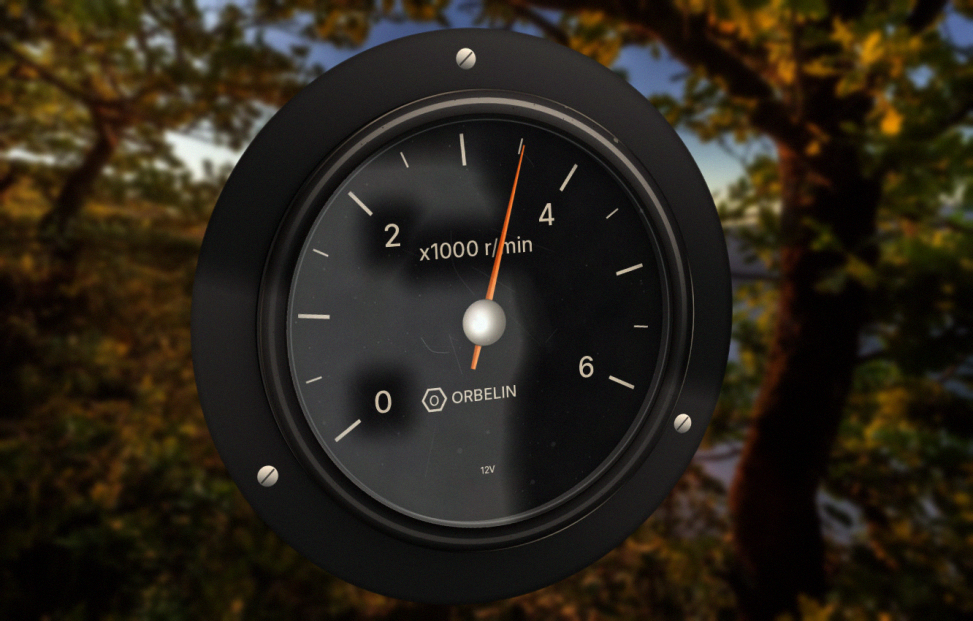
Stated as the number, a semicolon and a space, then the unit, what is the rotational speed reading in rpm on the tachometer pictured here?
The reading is 3500; rpm
